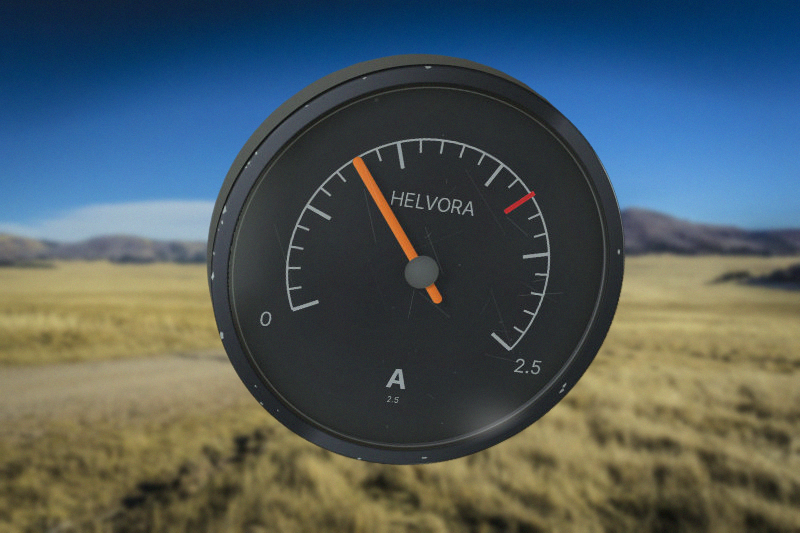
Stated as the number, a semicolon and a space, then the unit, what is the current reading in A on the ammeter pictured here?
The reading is 0.8; A
